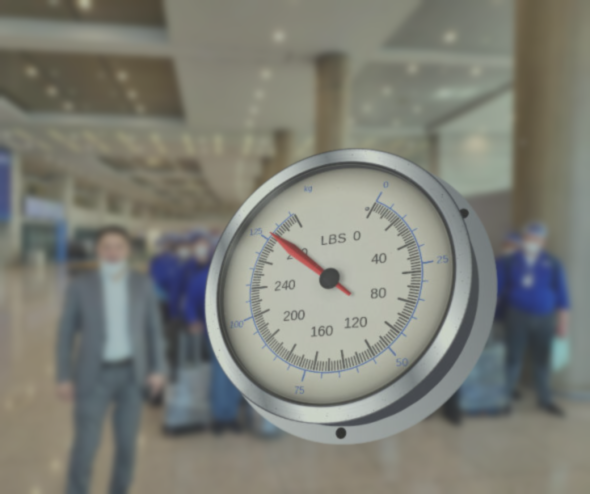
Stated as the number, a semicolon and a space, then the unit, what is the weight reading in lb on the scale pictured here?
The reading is 280; lb
